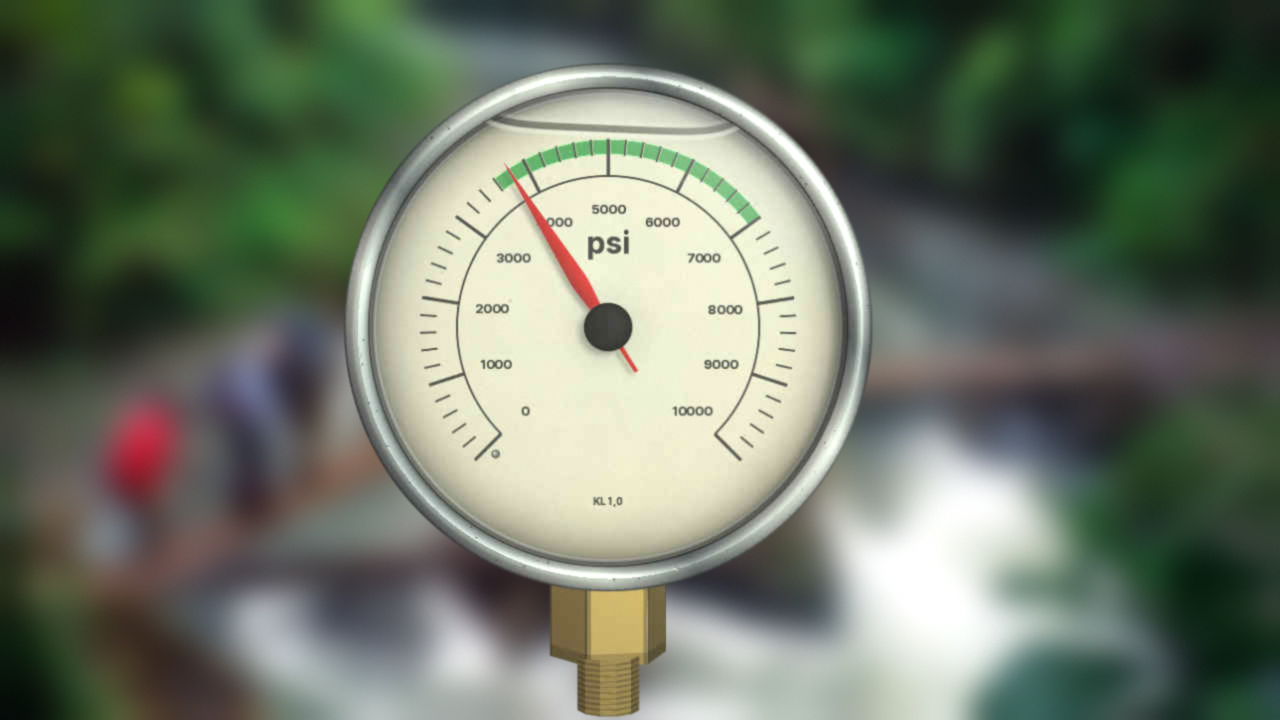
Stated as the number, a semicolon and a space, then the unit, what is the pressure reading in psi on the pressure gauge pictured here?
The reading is 3800; psi
